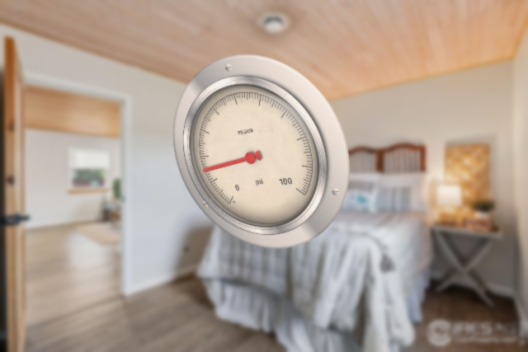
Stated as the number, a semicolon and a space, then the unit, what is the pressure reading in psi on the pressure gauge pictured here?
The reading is 15; psi
